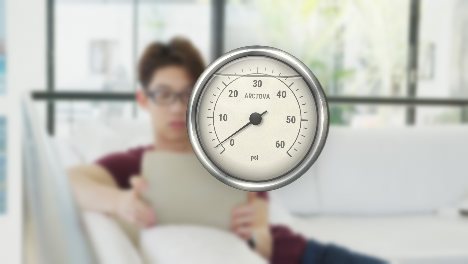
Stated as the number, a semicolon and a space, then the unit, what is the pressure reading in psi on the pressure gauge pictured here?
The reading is 2; psi
